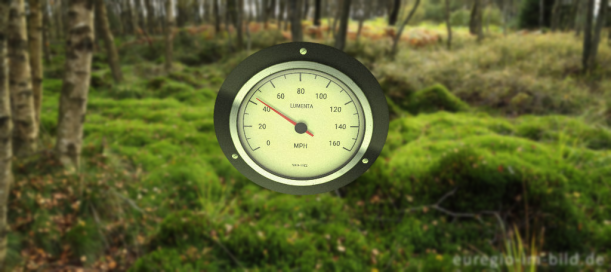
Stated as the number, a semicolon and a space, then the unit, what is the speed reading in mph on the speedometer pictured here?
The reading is 45; mph
